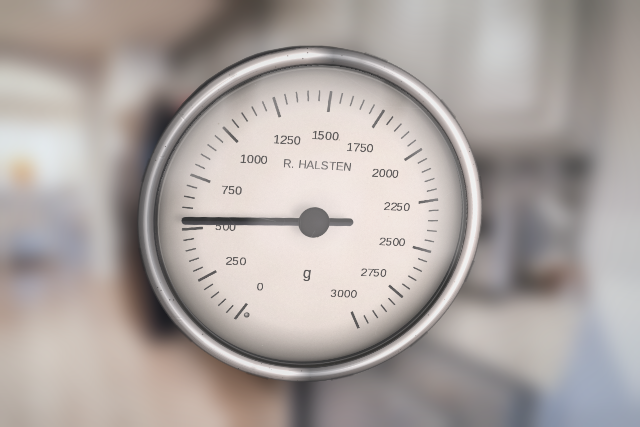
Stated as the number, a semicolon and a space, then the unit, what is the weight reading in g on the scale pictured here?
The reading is 550; g
